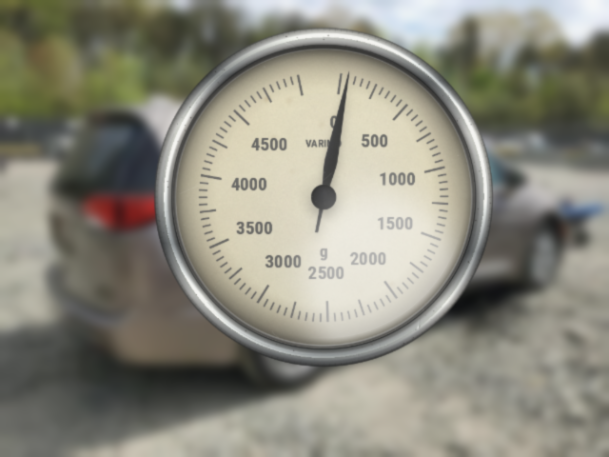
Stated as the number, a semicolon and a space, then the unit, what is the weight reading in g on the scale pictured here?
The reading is 50; g
